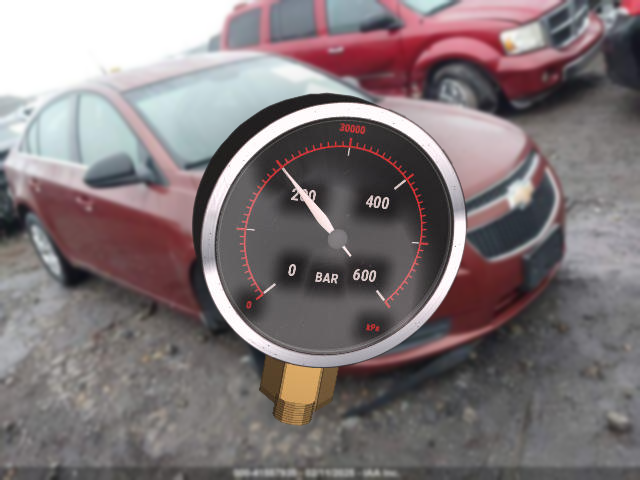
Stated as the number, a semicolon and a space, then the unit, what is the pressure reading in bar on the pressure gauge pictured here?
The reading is 200; bar
